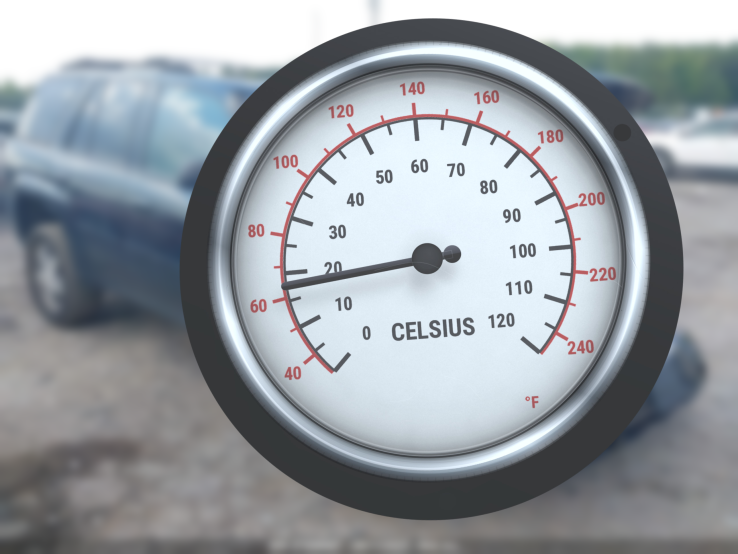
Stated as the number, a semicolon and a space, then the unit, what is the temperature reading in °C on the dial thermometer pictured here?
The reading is 17.5; °C
